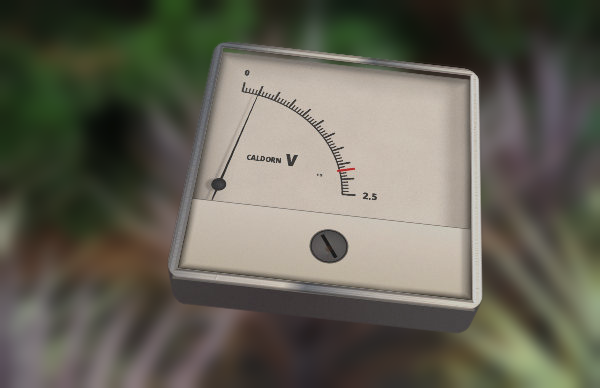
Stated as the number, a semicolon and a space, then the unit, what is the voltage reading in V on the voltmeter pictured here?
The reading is 0.25; V
